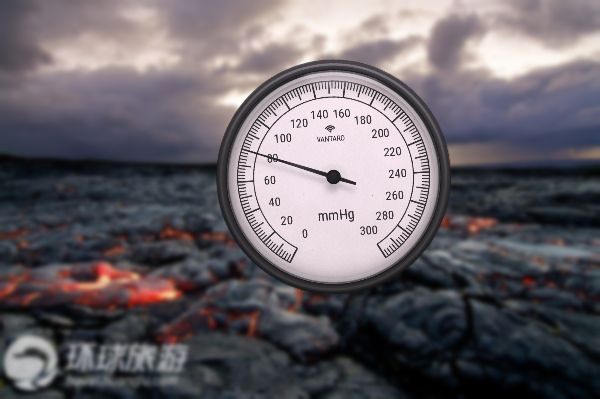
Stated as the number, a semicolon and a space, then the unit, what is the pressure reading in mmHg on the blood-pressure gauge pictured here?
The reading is 80; mmHg
